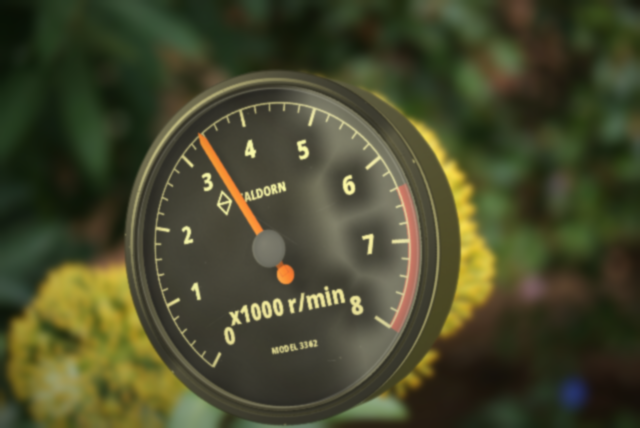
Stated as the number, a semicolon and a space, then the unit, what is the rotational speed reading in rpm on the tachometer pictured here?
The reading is 3400; rpm
